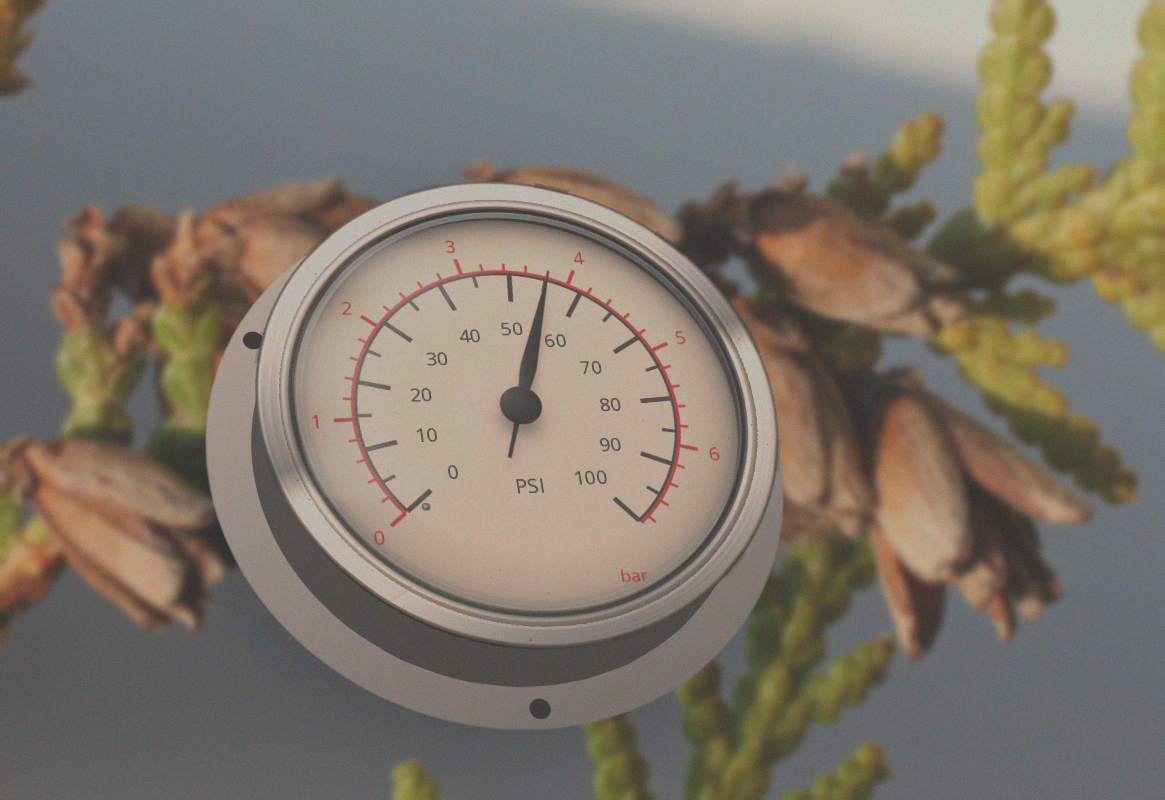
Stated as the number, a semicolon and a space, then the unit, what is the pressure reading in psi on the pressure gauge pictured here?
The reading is 55; psi
